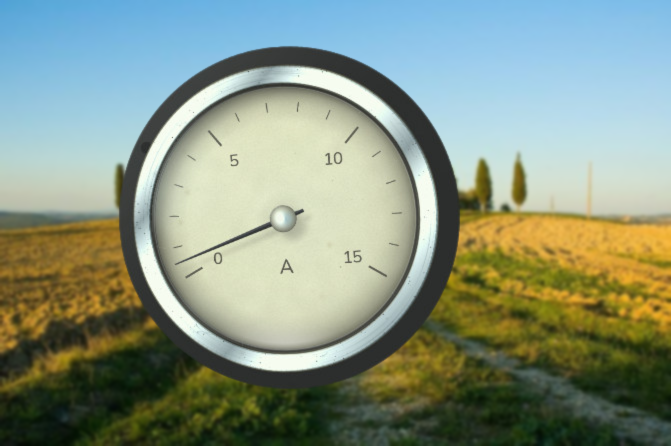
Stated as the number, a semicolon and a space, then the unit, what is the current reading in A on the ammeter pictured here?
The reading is 0.5; A
